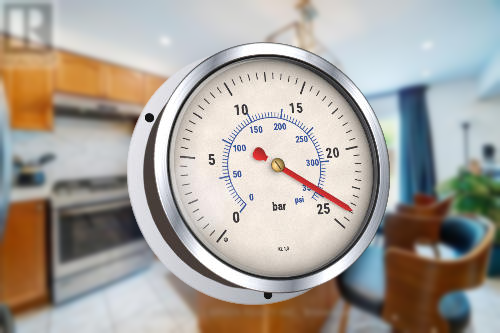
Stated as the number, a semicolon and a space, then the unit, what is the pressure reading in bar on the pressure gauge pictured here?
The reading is 24; bar
